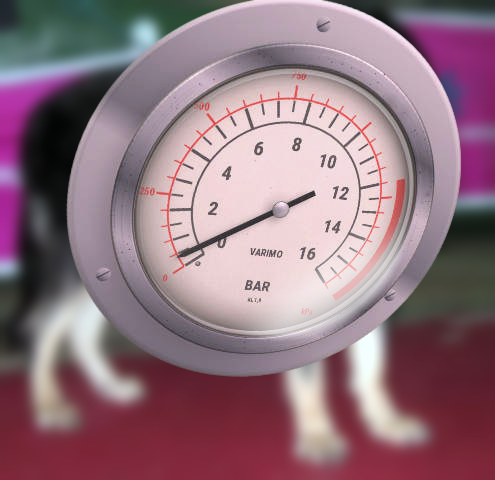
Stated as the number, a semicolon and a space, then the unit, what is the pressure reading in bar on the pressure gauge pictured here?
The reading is 0.5; bar
